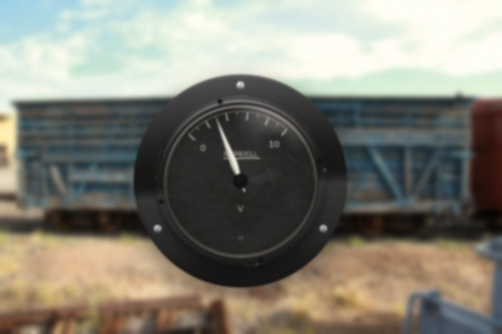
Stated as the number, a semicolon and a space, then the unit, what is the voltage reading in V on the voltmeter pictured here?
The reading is 3; V
